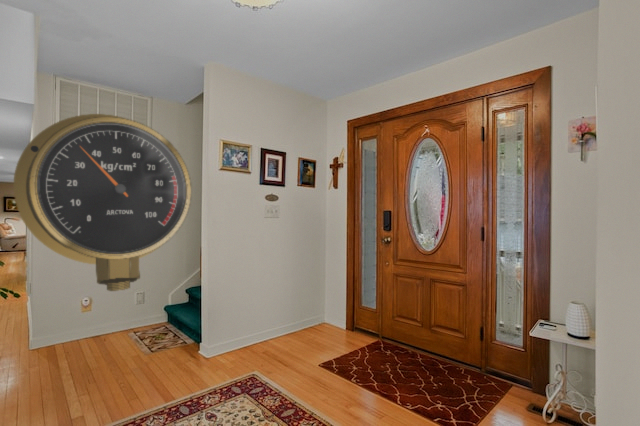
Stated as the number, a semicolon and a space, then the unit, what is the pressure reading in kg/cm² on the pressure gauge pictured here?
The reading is 36; kg/cm²
